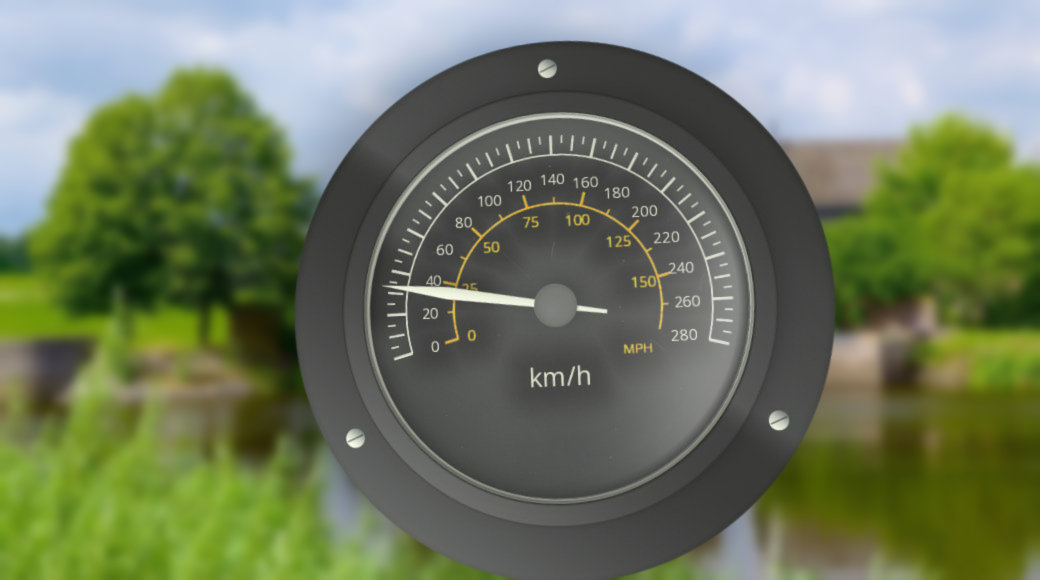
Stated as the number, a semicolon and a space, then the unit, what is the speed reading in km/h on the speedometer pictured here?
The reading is 32.5; km/h
